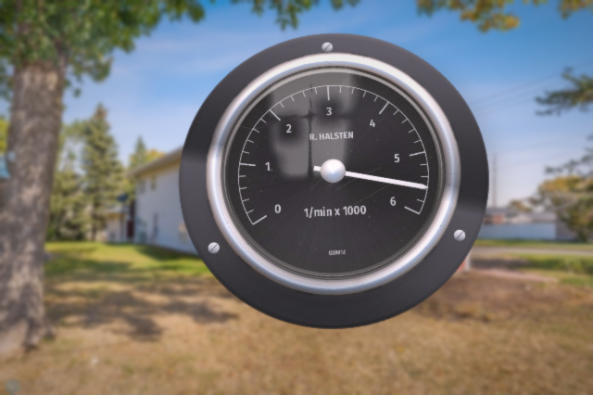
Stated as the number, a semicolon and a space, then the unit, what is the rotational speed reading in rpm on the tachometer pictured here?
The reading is 5600; rpm
